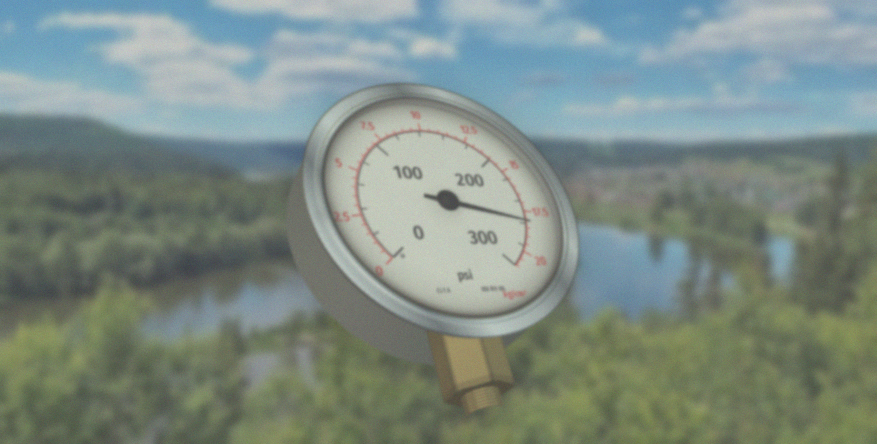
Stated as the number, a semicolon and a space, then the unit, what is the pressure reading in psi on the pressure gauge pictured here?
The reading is 260; psi
